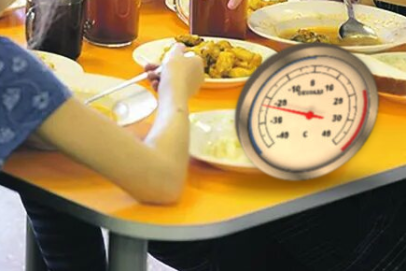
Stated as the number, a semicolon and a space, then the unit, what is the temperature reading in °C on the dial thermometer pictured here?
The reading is -22.5; °C
